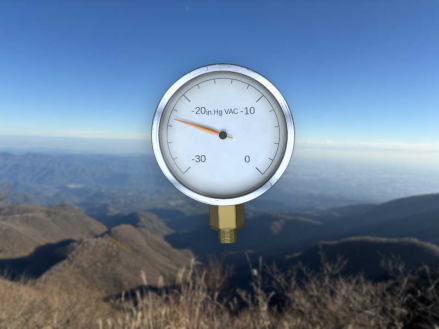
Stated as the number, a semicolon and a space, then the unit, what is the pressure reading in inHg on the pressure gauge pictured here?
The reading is -23; inHg
